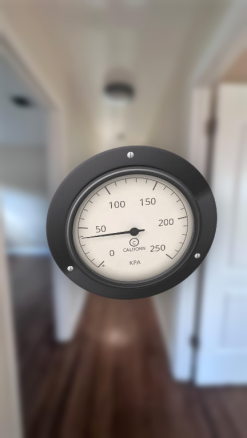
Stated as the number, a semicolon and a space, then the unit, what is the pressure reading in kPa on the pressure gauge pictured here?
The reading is 40; kPa
